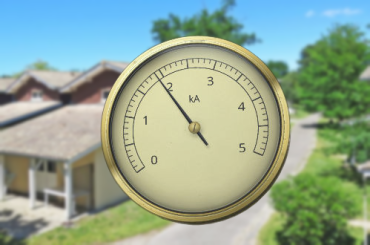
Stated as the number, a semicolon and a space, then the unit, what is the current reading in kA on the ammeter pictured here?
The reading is 1.9; kA
